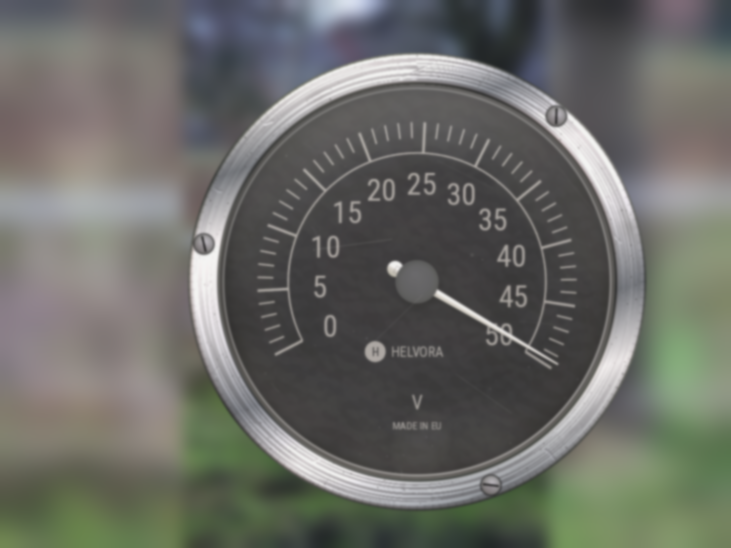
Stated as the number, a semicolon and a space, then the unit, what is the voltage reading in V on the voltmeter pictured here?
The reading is 49.5; V
